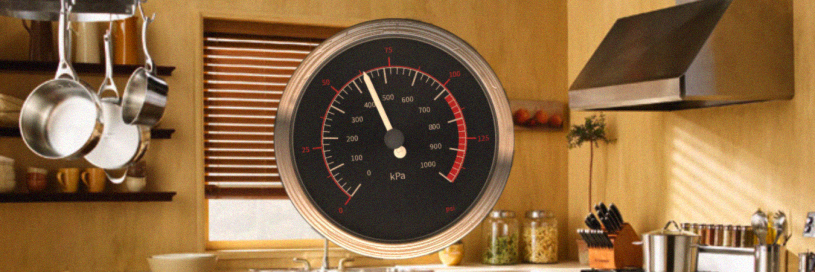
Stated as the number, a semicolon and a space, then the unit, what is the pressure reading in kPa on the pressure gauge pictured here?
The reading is 440; kPa
